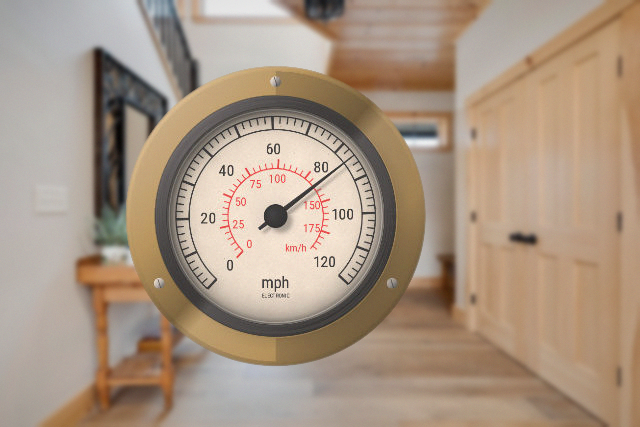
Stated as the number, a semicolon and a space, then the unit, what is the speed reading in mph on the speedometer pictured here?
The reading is 84; mph
